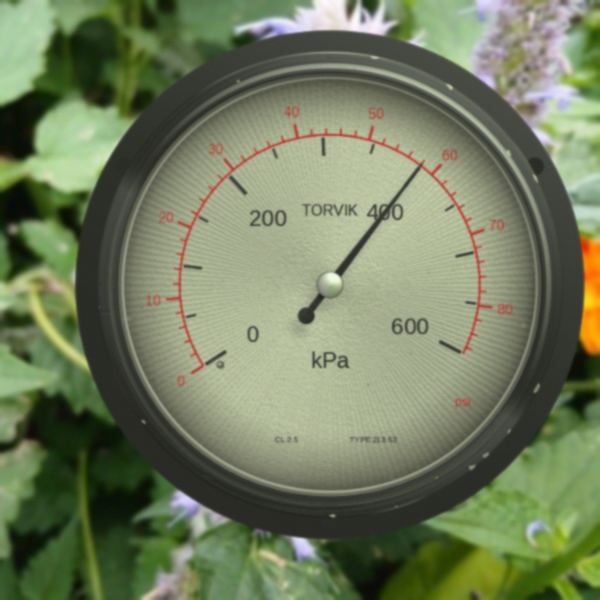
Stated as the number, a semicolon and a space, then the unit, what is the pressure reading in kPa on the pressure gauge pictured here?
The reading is 400; kPa
